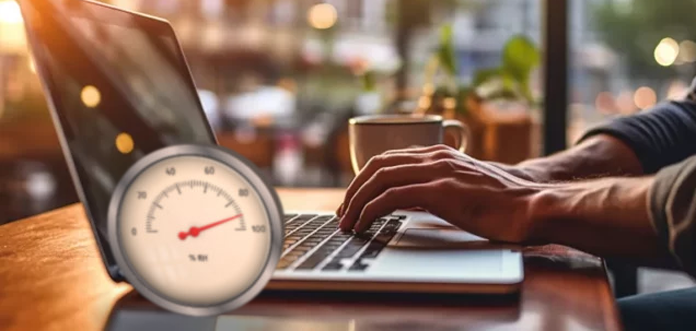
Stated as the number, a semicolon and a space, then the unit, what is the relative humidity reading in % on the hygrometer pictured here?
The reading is 90; %
